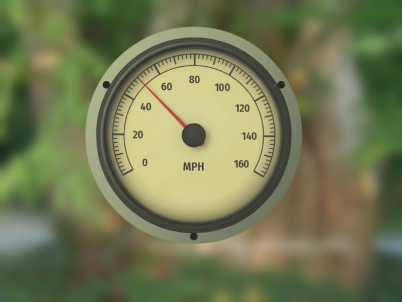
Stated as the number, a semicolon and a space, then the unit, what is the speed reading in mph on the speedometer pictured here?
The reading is 50; mph
